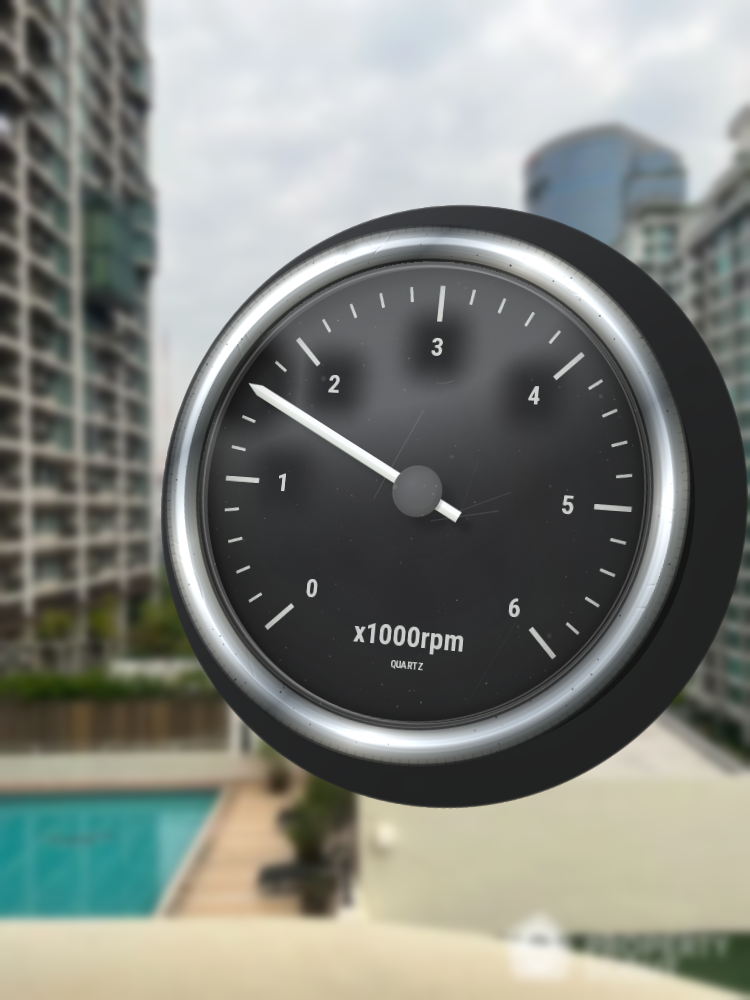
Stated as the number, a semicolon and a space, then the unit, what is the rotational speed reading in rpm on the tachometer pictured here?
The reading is 1600; rpm
